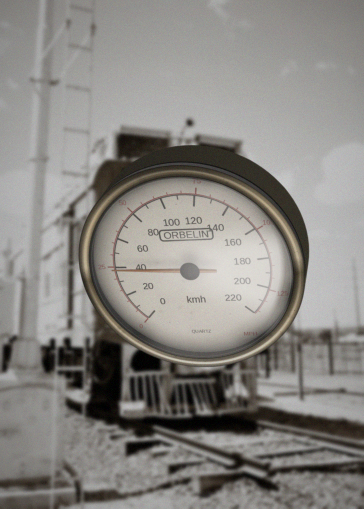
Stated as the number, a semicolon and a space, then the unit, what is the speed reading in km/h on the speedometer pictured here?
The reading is 40; km/h
